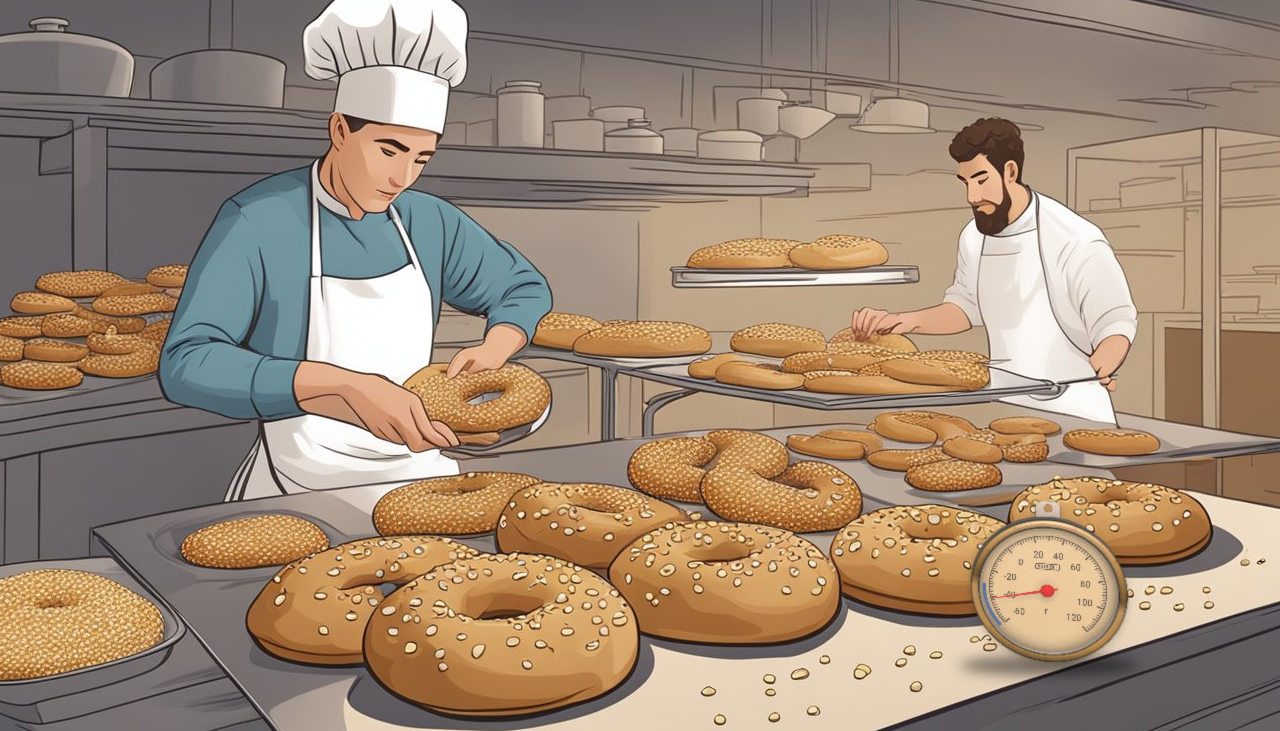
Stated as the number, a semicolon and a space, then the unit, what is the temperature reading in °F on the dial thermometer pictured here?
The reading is -40; °F
